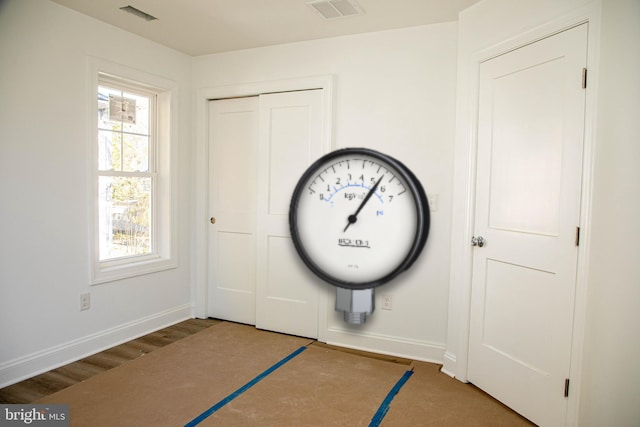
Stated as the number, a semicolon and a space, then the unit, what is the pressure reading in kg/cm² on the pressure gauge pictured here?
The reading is 5.5; kg/cm²
